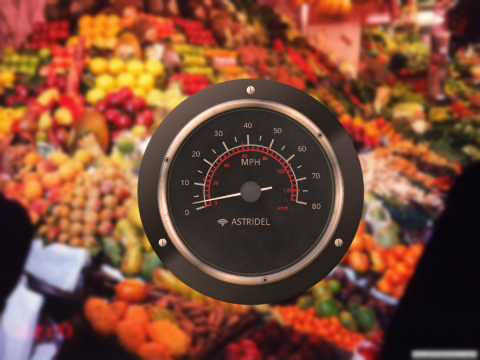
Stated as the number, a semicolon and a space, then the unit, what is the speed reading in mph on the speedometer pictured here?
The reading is 2.5; mph
